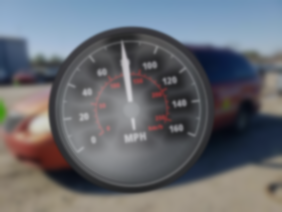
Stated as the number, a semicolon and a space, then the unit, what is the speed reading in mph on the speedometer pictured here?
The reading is 80; mph
